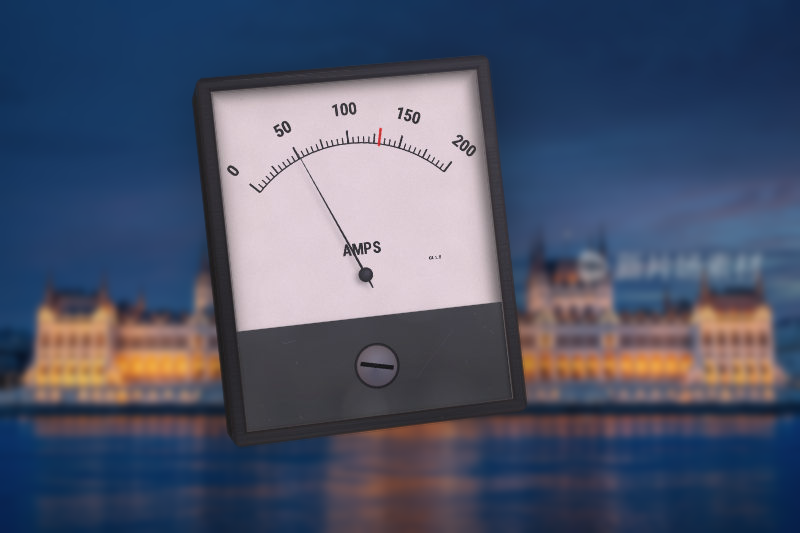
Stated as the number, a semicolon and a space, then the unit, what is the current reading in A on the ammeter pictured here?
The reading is 50; A
